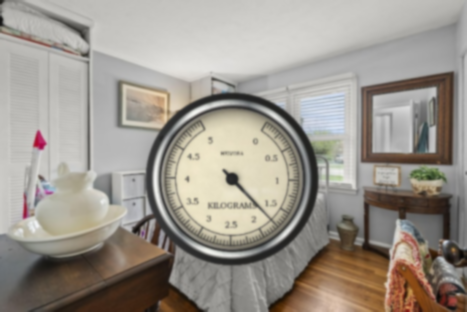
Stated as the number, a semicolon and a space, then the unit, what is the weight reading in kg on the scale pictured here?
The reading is 1.75; kg
